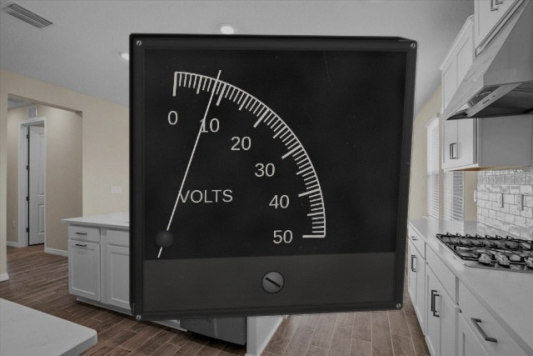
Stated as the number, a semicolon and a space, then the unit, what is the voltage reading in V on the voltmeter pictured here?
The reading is 8; V
